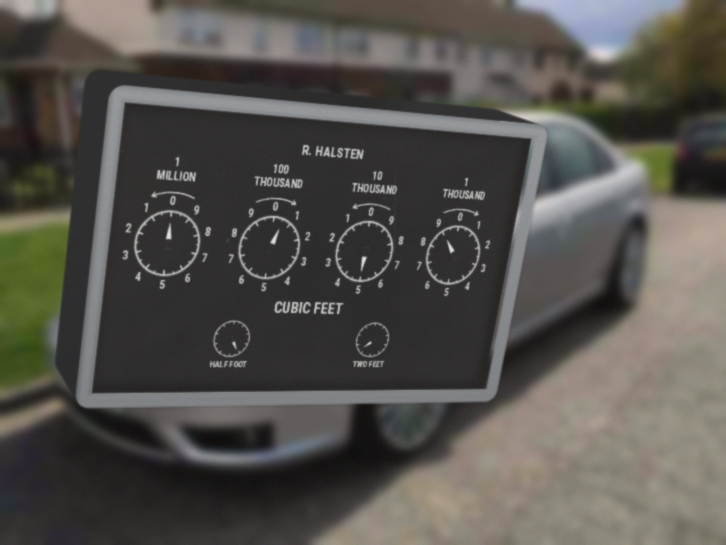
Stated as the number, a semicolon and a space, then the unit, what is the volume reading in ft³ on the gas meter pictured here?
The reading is 4900; ft³
